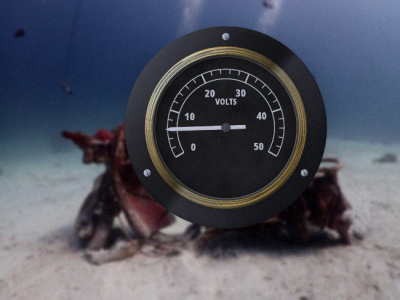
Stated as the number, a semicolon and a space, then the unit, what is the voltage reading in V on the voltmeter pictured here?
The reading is 6; V
